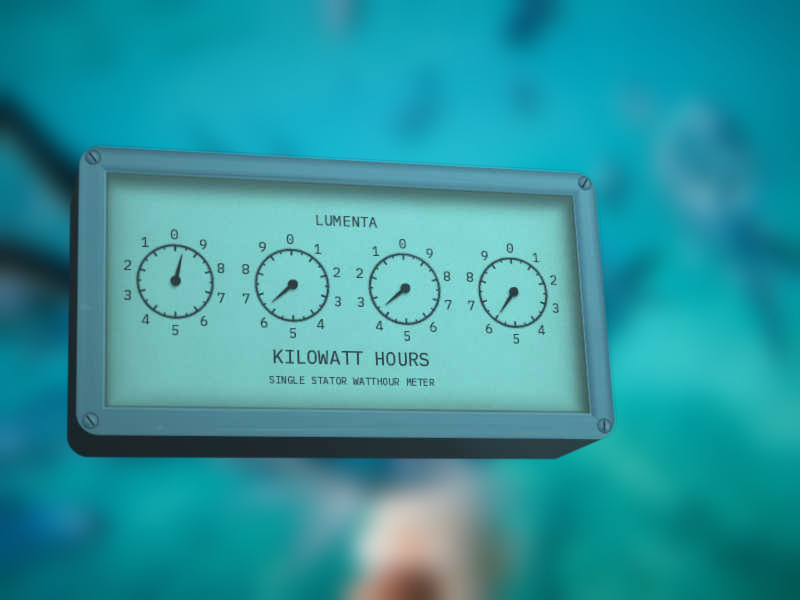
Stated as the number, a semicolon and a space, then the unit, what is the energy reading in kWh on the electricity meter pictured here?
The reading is 9636; kWh
